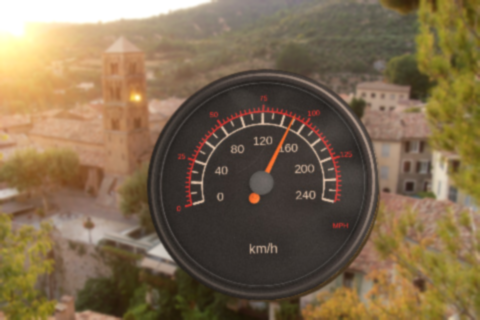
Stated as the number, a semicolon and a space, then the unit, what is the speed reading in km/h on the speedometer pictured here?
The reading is 150; km/h
